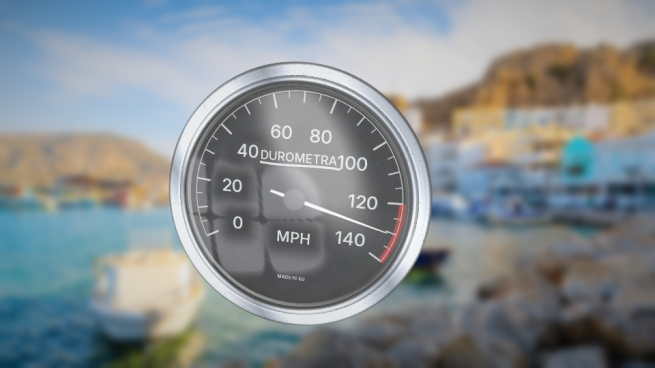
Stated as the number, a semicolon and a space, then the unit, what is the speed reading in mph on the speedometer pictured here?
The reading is 130; mph
